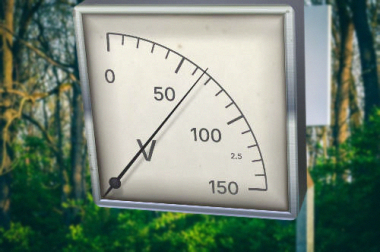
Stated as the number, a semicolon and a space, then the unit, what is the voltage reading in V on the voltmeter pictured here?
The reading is 65; V
